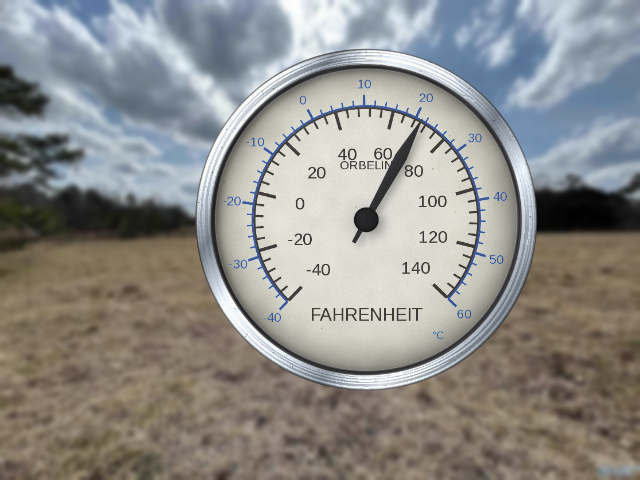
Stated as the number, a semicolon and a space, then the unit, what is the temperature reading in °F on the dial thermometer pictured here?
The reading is 70; °F
